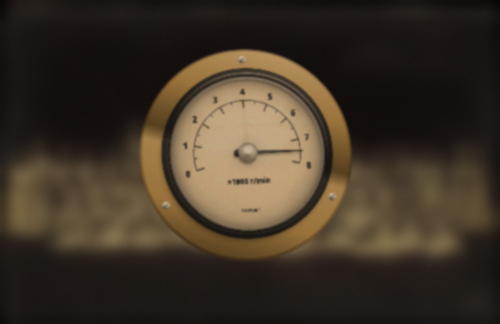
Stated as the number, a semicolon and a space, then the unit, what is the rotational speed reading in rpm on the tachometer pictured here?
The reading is 7500; rpm
